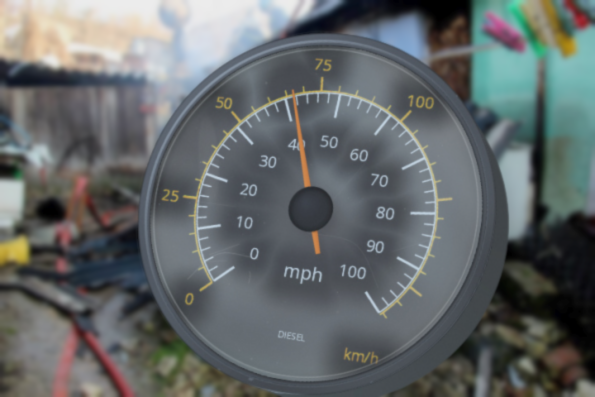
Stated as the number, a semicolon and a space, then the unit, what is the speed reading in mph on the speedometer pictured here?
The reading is 42; mph
